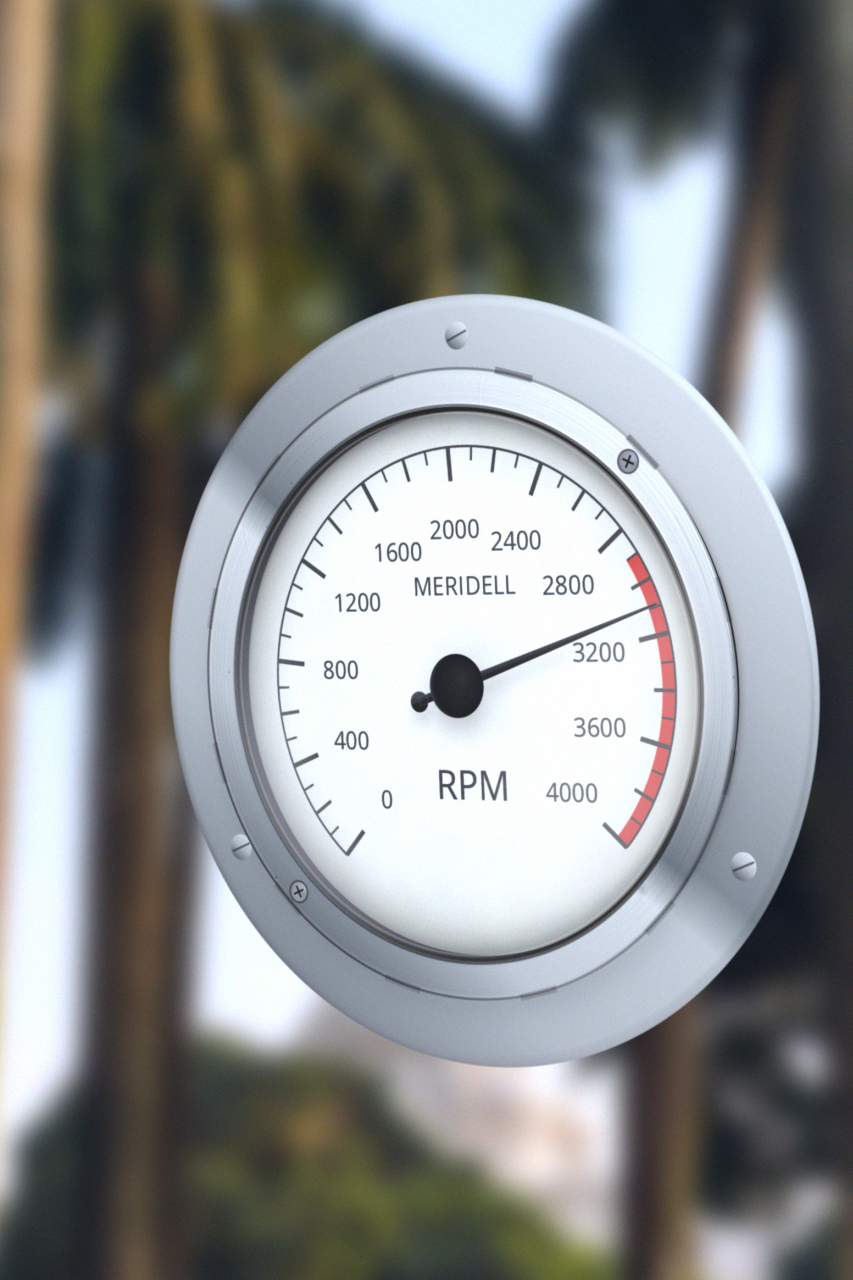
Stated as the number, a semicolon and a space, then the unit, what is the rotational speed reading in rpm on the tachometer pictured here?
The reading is 3100; rpm
